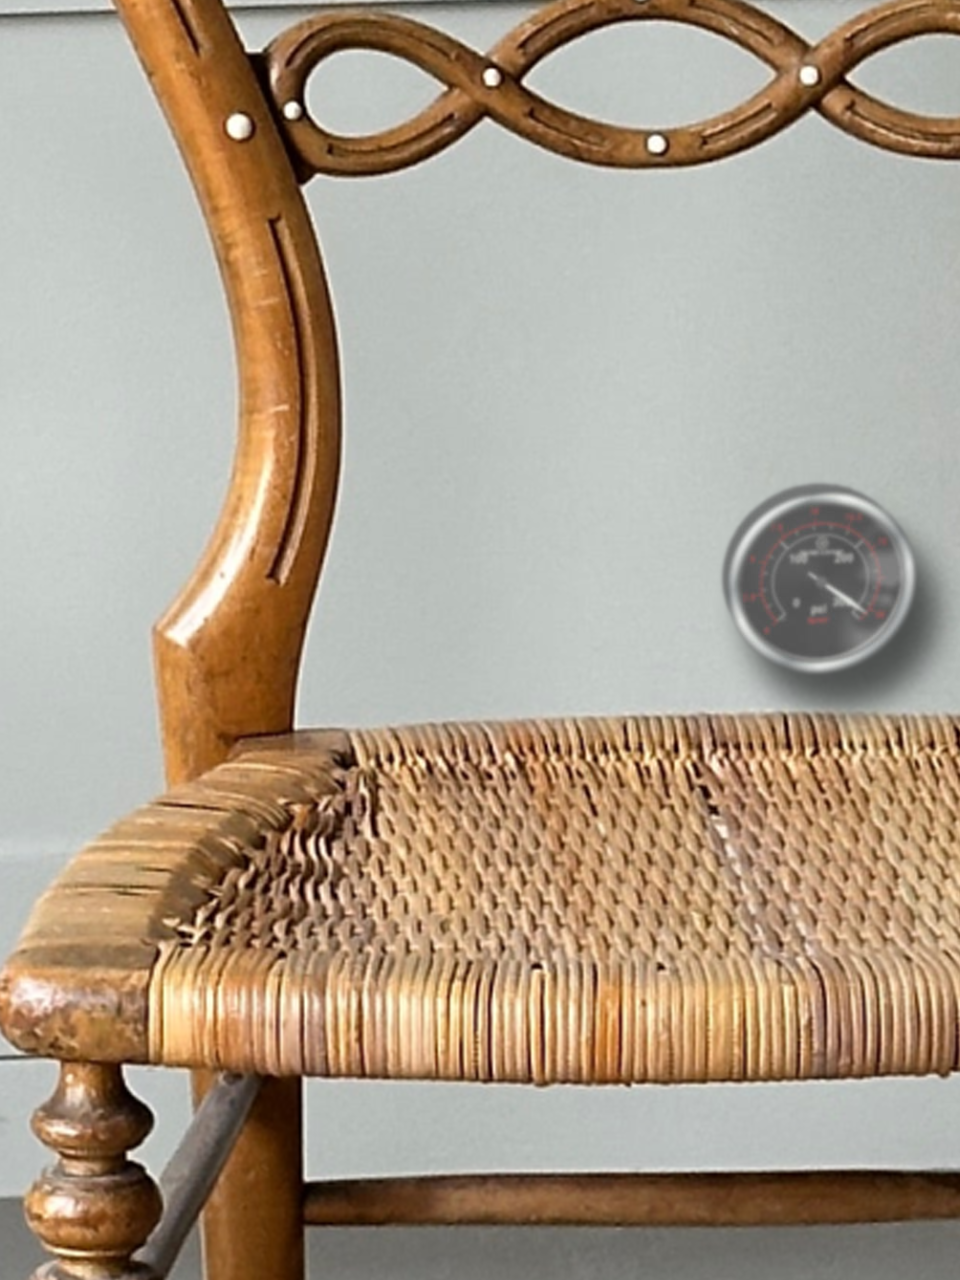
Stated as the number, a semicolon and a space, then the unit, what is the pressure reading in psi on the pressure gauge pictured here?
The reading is 290; psi
